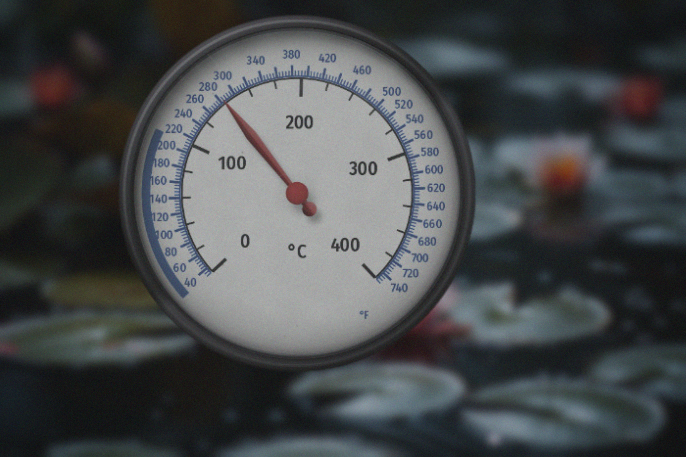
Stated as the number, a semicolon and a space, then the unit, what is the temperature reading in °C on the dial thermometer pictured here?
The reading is 140; °C
